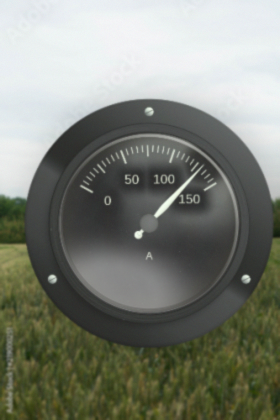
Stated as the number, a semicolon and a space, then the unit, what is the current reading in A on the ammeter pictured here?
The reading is 130; A
